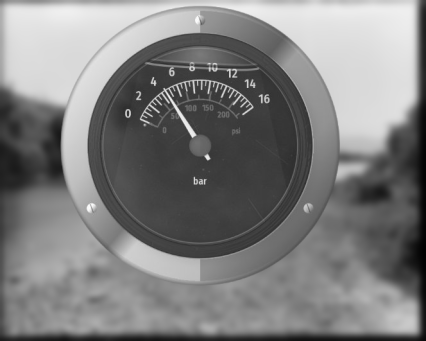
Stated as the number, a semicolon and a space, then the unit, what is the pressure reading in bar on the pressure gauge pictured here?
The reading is 4.5; bar
